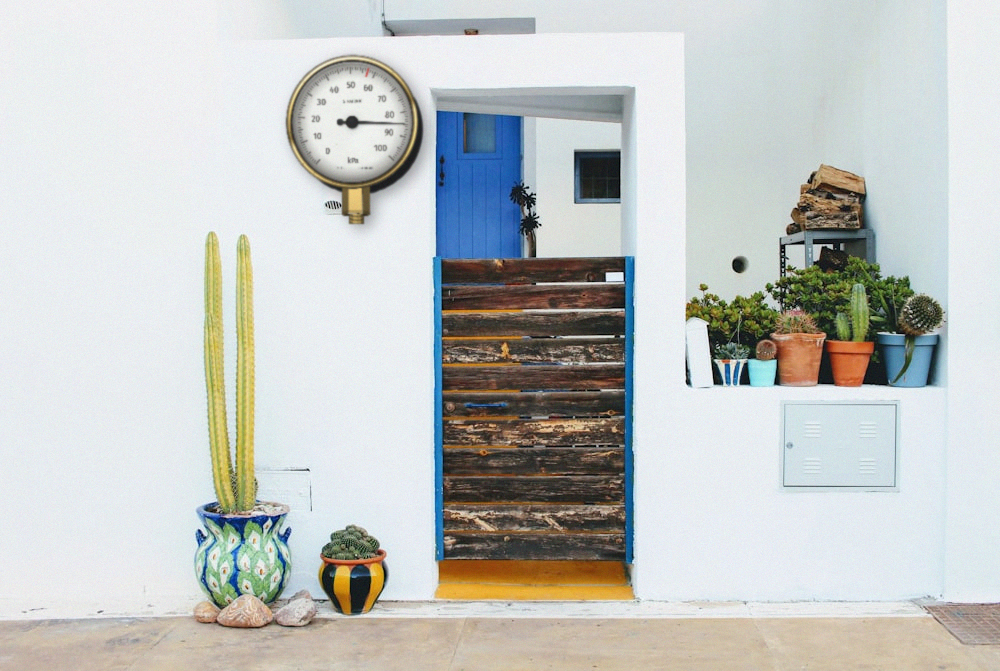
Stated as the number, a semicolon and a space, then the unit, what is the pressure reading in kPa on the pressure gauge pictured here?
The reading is 85; kPa
